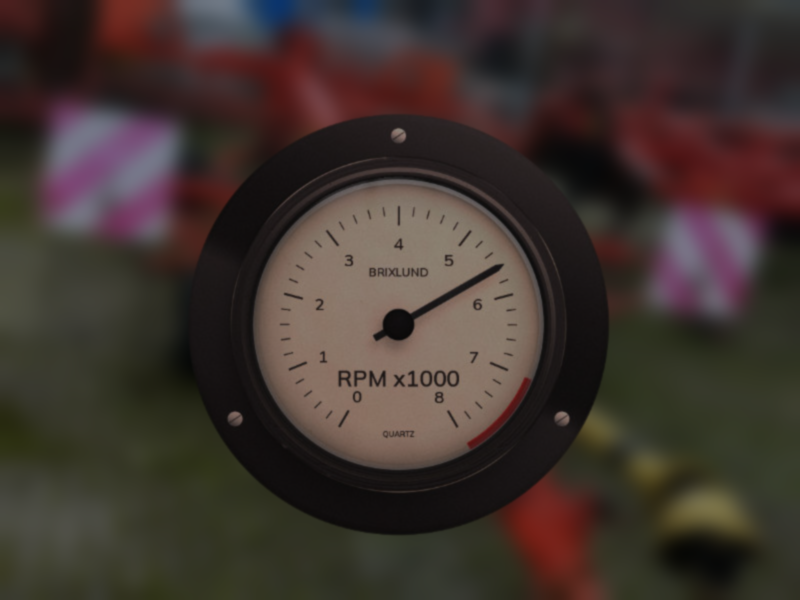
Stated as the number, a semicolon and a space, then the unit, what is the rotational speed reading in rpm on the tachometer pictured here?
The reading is 5600; rpm
